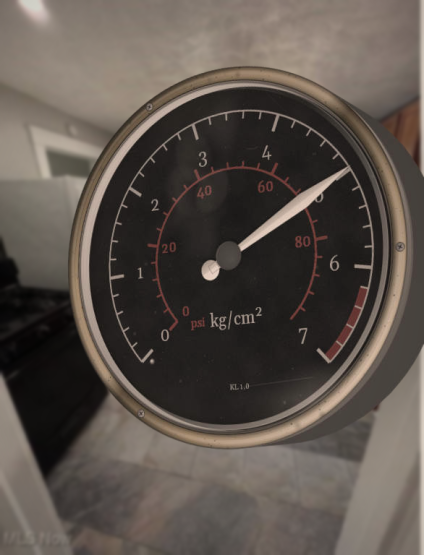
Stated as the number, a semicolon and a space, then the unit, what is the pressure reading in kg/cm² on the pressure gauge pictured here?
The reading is 5; kg/cm²
